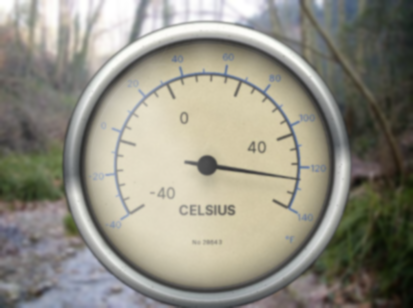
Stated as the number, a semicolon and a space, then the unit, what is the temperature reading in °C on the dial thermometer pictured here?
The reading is 52; °C
